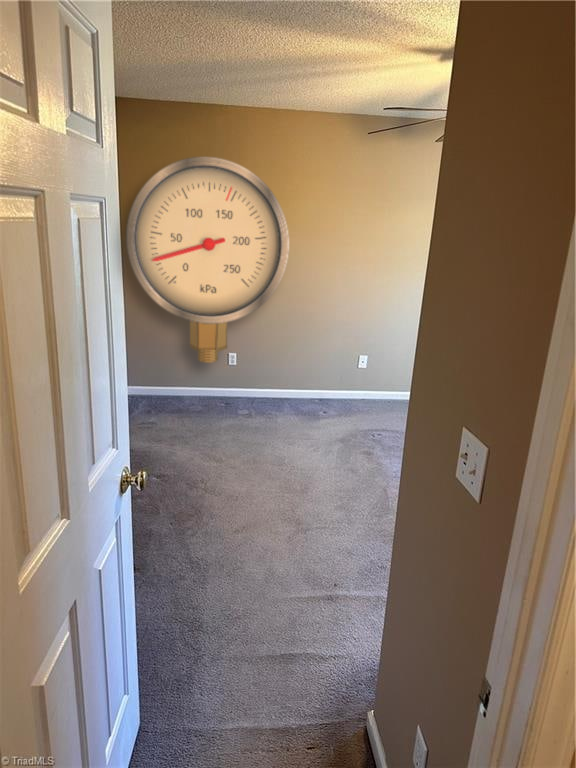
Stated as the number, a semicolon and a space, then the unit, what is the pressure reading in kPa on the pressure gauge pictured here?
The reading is 25; kPa
